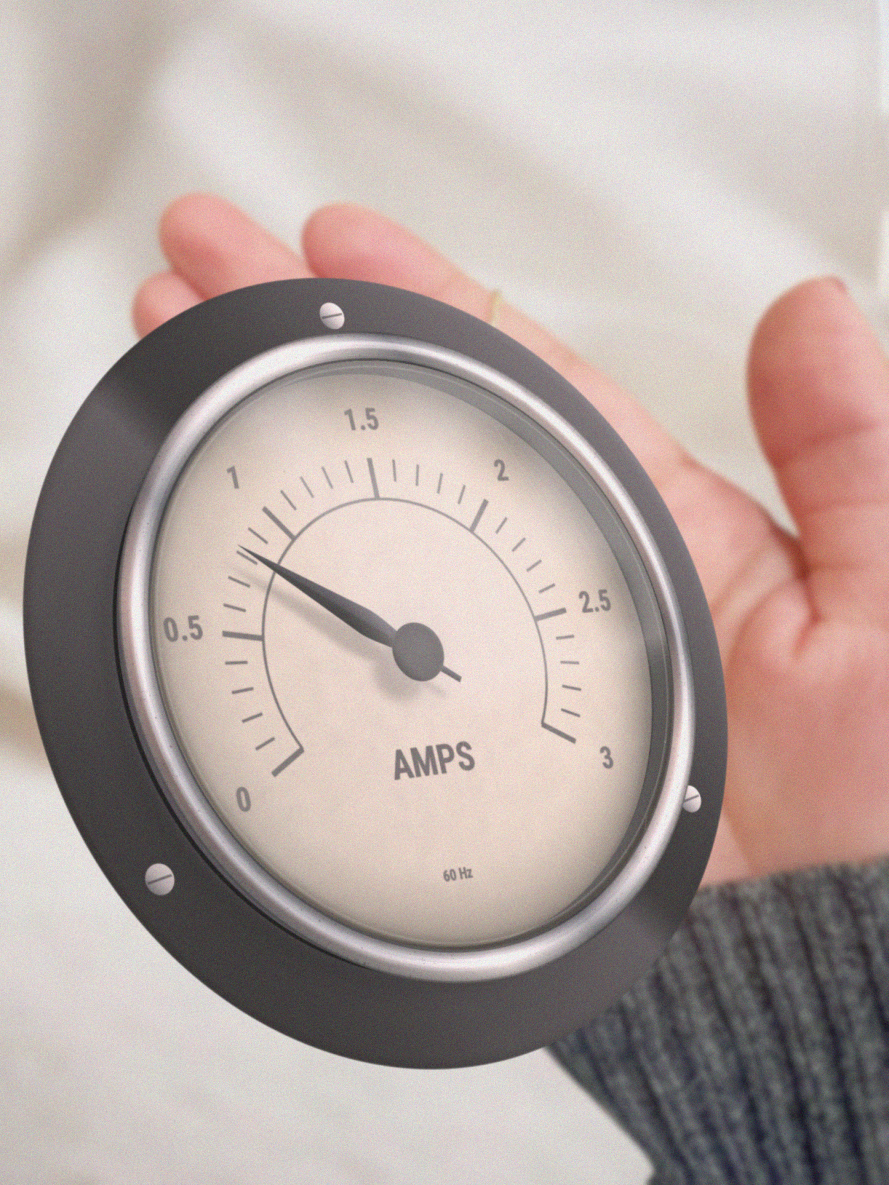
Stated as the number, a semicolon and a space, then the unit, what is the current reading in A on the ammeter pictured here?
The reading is 0.8; A
